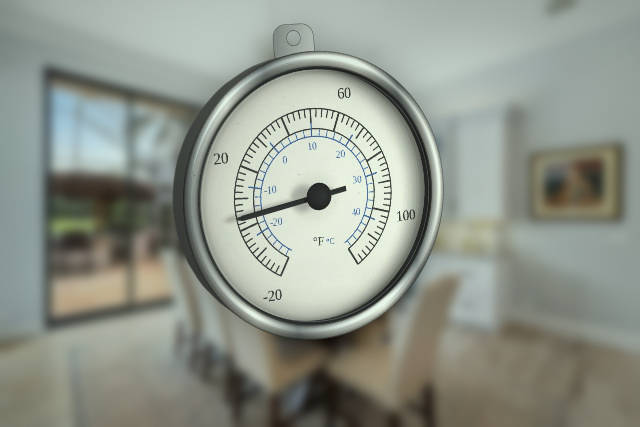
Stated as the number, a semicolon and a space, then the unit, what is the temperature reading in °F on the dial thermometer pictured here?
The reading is 4; °F
